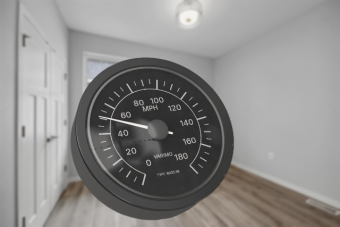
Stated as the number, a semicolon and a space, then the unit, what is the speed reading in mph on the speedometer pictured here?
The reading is 50; mph
